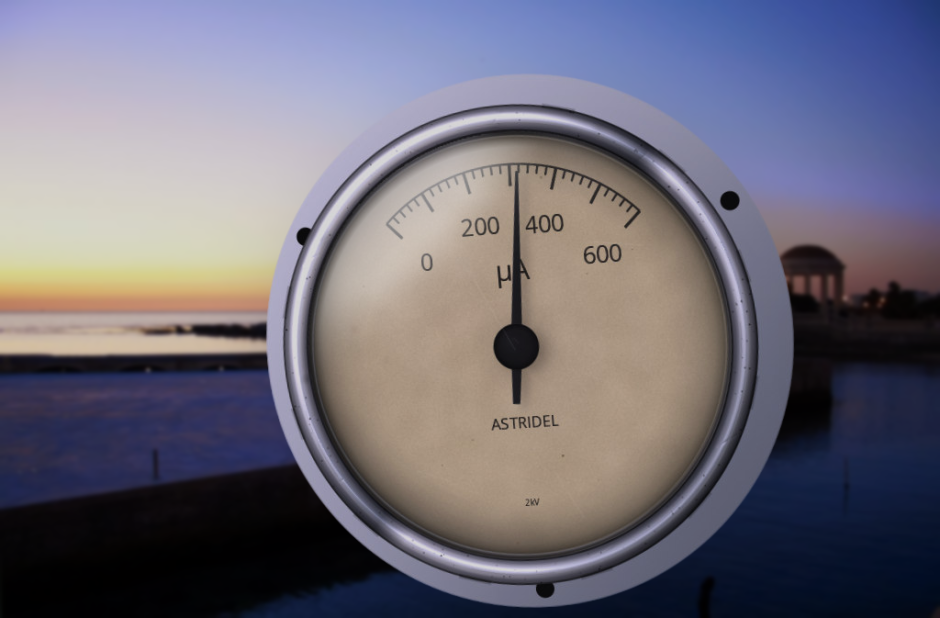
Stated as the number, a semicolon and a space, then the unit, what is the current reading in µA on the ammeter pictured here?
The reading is 320; µA
